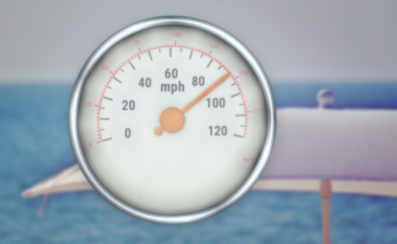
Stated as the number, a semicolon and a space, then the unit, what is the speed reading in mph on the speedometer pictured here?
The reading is 90; mph
